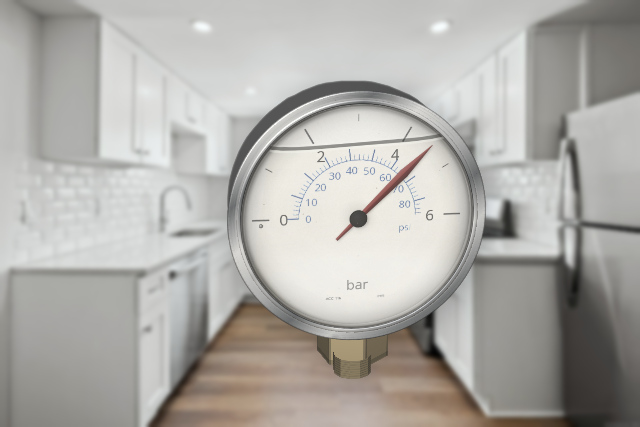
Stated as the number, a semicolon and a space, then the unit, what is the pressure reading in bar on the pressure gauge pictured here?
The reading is 4.5; bar
